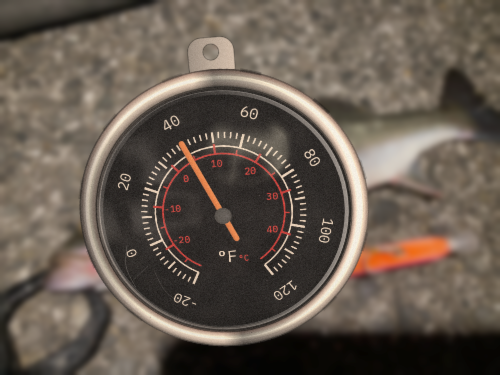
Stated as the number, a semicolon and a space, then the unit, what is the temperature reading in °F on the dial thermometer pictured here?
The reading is 40; °F
